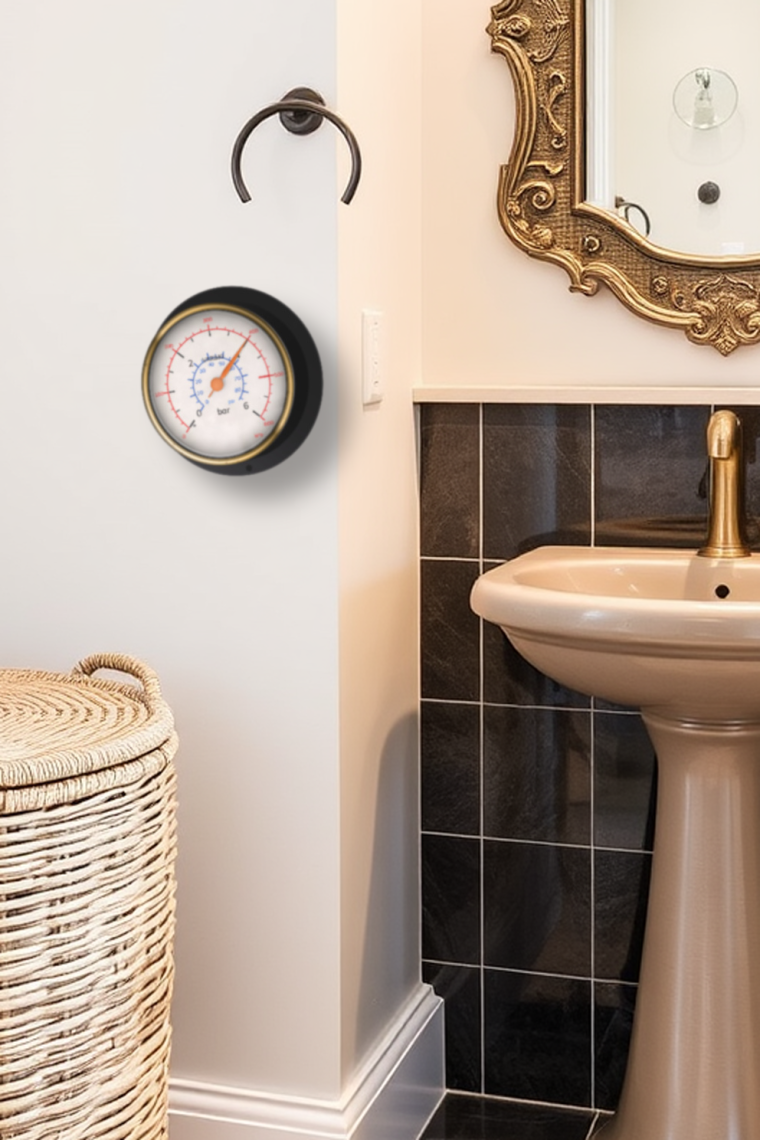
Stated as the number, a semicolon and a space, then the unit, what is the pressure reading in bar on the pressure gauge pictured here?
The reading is 4; bar
